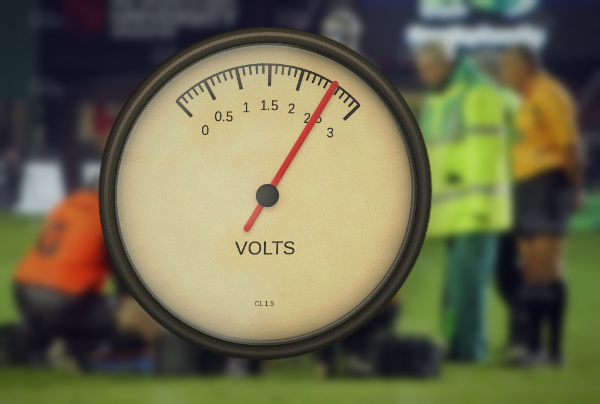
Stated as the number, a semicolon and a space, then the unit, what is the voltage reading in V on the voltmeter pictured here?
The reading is 2.5; V
